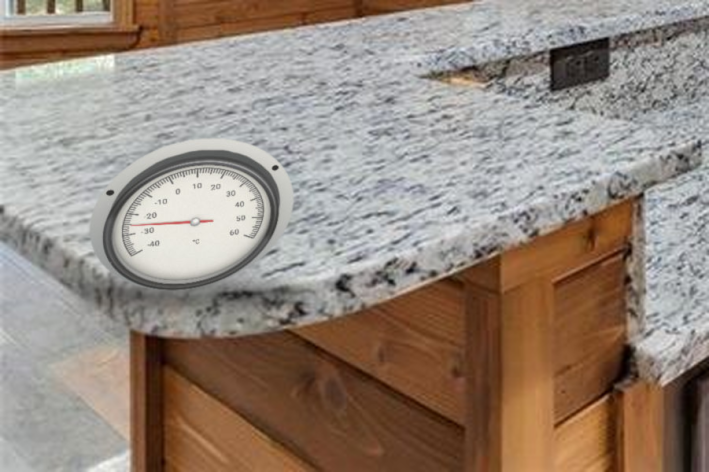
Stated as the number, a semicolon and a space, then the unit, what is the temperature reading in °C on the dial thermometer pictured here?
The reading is -25; °C
